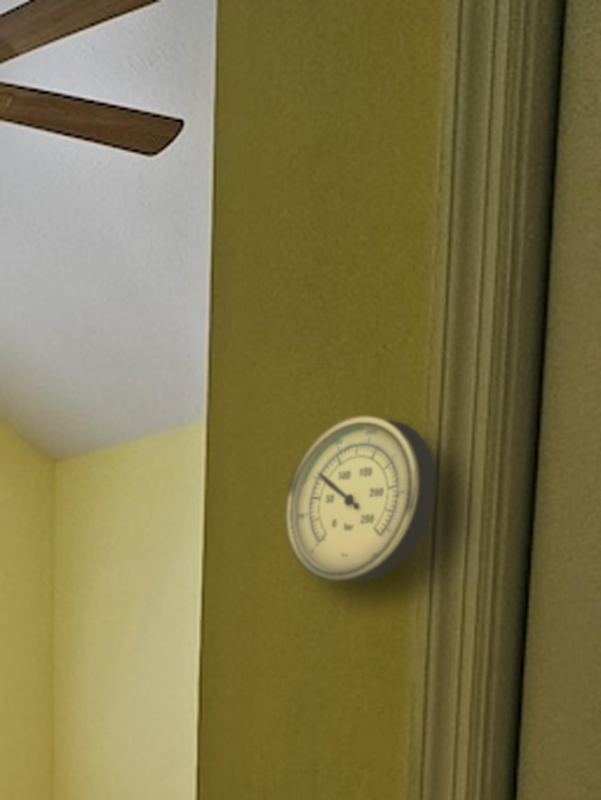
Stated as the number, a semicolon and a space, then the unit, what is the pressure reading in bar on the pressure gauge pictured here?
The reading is 75; bar
